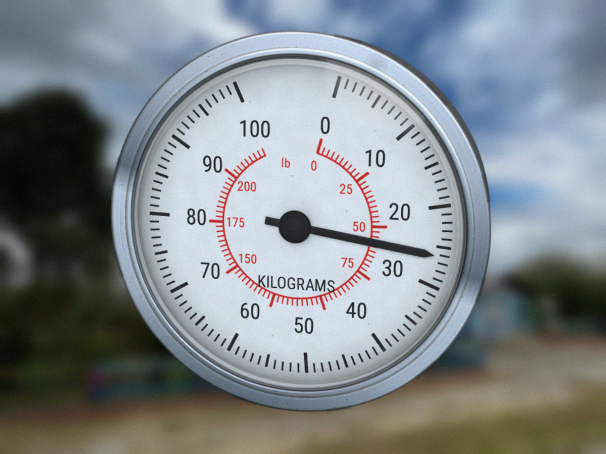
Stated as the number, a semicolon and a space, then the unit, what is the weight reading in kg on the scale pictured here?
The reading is 26; kg
